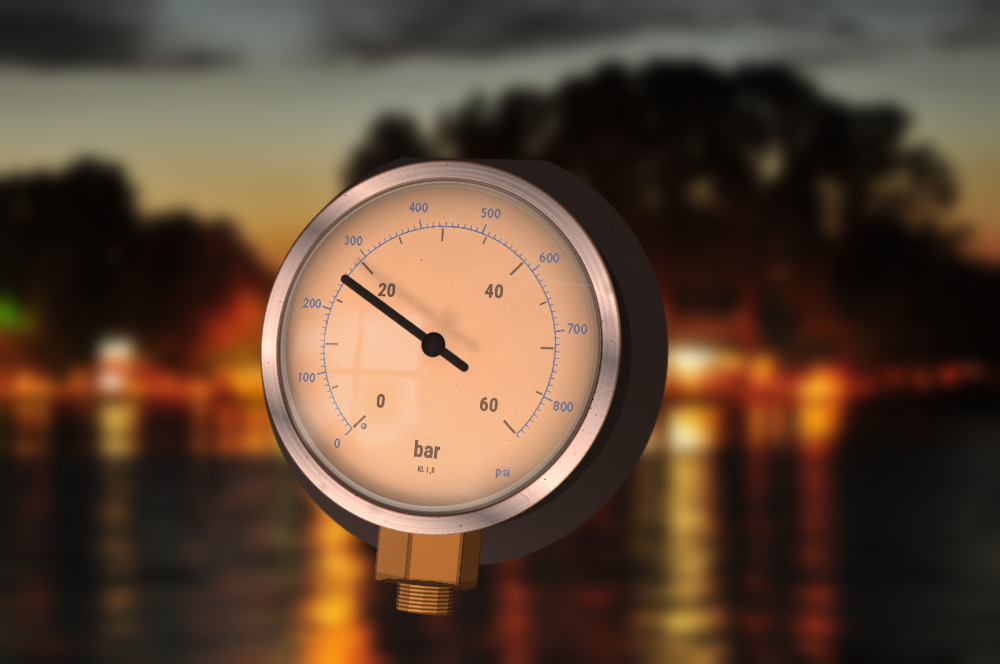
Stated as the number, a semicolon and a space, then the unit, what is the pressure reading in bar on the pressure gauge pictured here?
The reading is 17.5; bar
